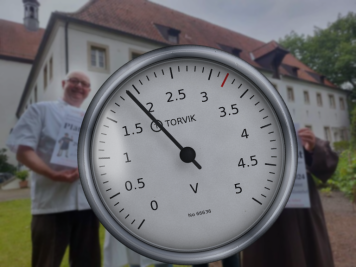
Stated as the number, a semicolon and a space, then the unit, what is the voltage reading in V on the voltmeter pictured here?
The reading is 1.9; V
